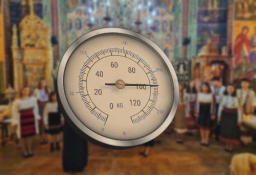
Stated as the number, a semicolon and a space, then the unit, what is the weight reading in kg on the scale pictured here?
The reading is 100; kg
